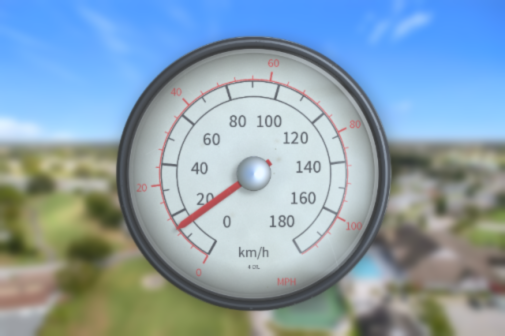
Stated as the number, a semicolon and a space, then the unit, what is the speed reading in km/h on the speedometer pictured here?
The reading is 15; km/h
